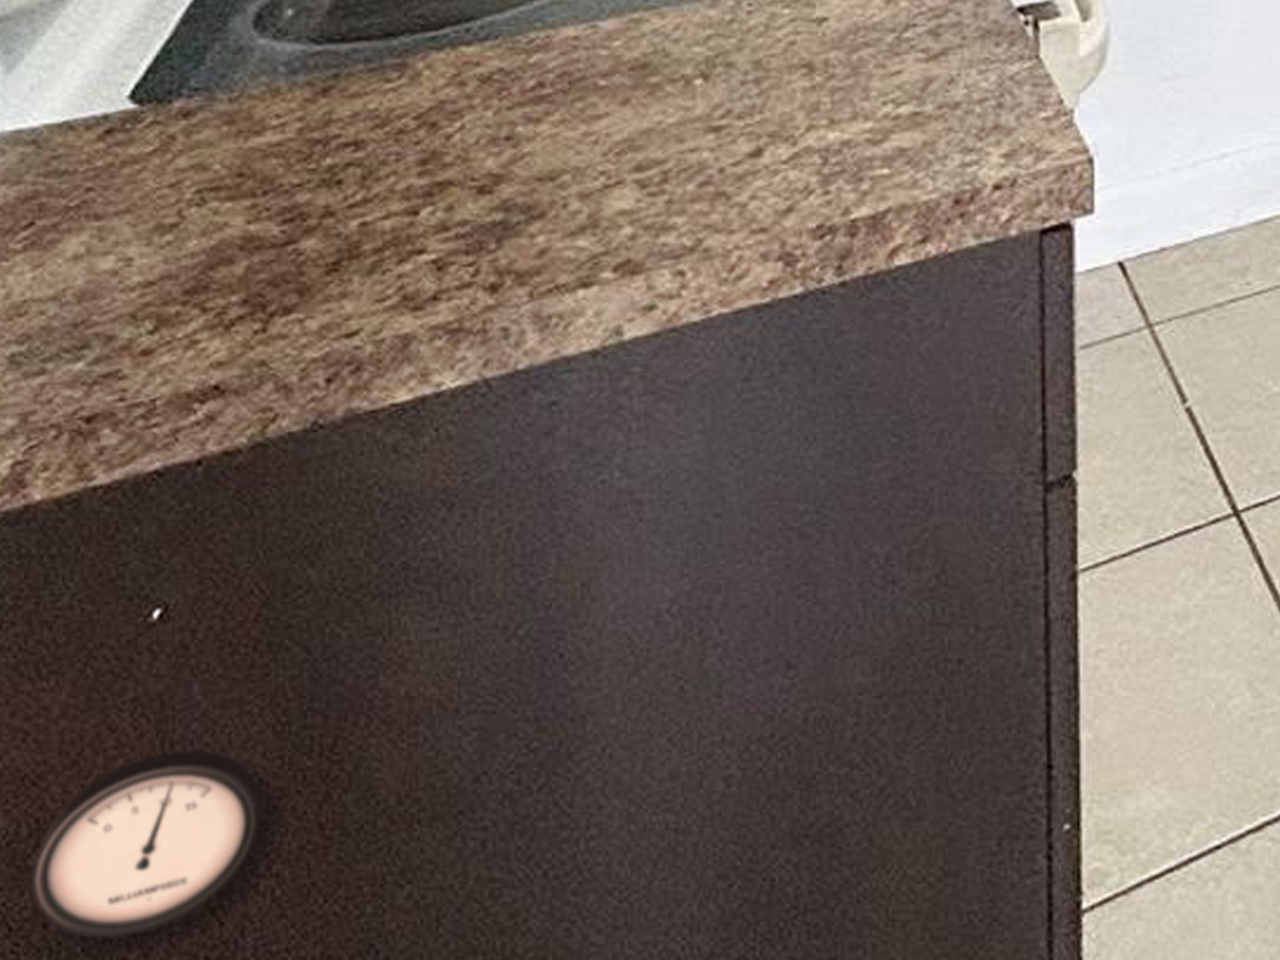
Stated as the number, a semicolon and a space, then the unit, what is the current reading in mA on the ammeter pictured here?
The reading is 10; mA
